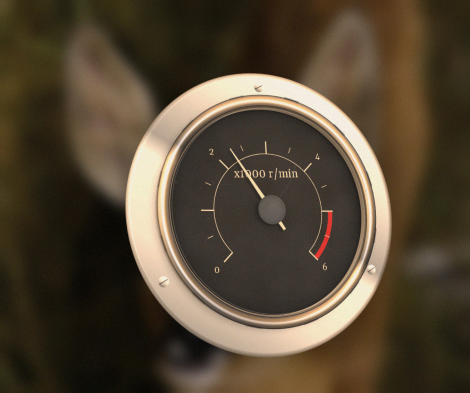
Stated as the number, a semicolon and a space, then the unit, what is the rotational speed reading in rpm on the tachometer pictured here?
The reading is 2250; rpm
